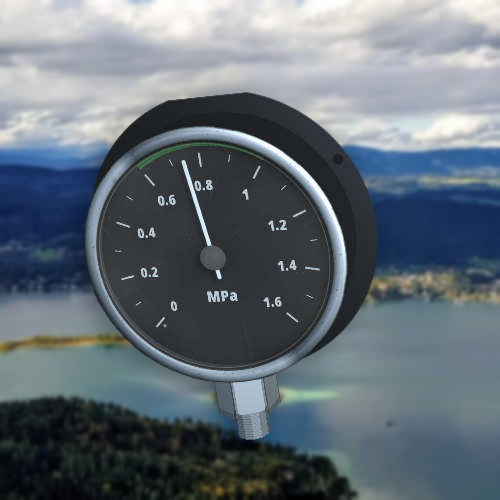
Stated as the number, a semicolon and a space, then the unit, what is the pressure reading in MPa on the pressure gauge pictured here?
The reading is 0.75; MPa
